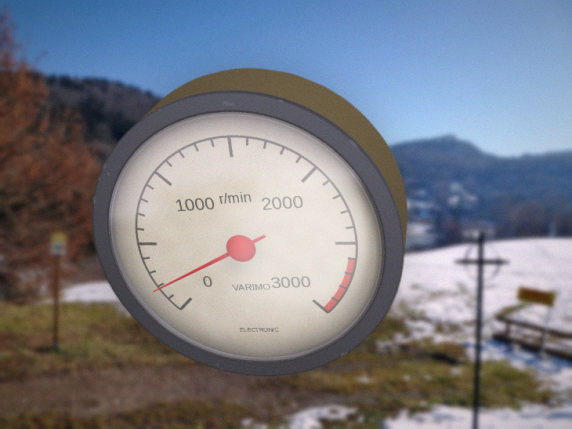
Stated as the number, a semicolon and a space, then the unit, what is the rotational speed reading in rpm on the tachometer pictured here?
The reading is 200; rpm
